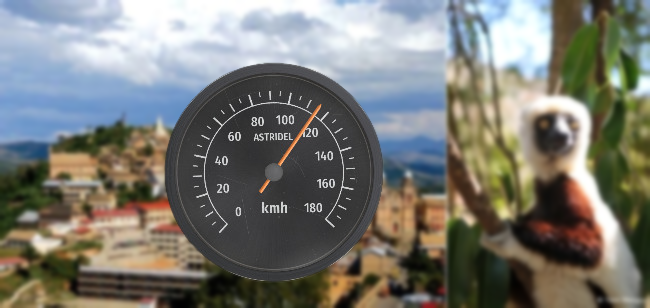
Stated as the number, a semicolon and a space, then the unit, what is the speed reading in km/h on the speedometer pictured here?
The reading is 115; km/h
